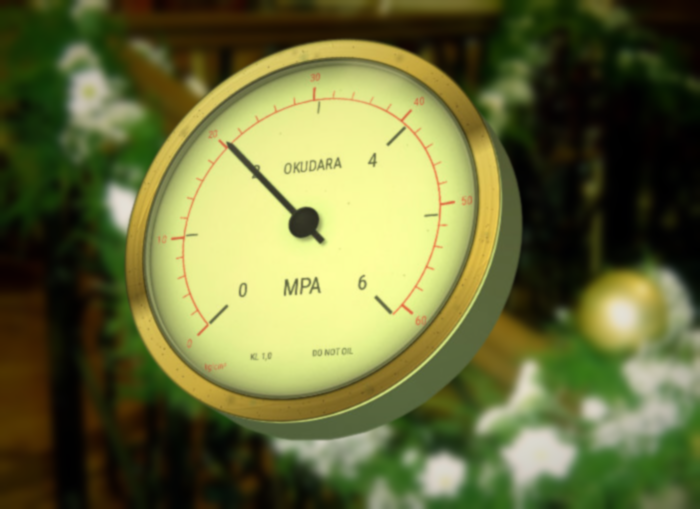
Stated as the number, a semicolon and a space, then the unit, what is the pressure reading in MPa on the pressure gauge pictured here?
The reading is 2; MPa
